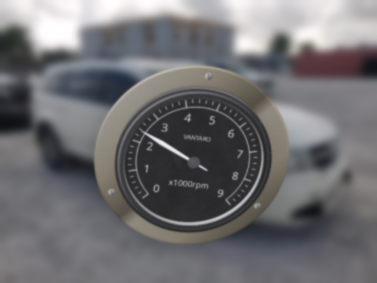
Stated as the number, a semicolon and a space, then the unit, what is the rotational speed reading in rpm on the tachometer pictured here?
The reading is 2400; rpm
